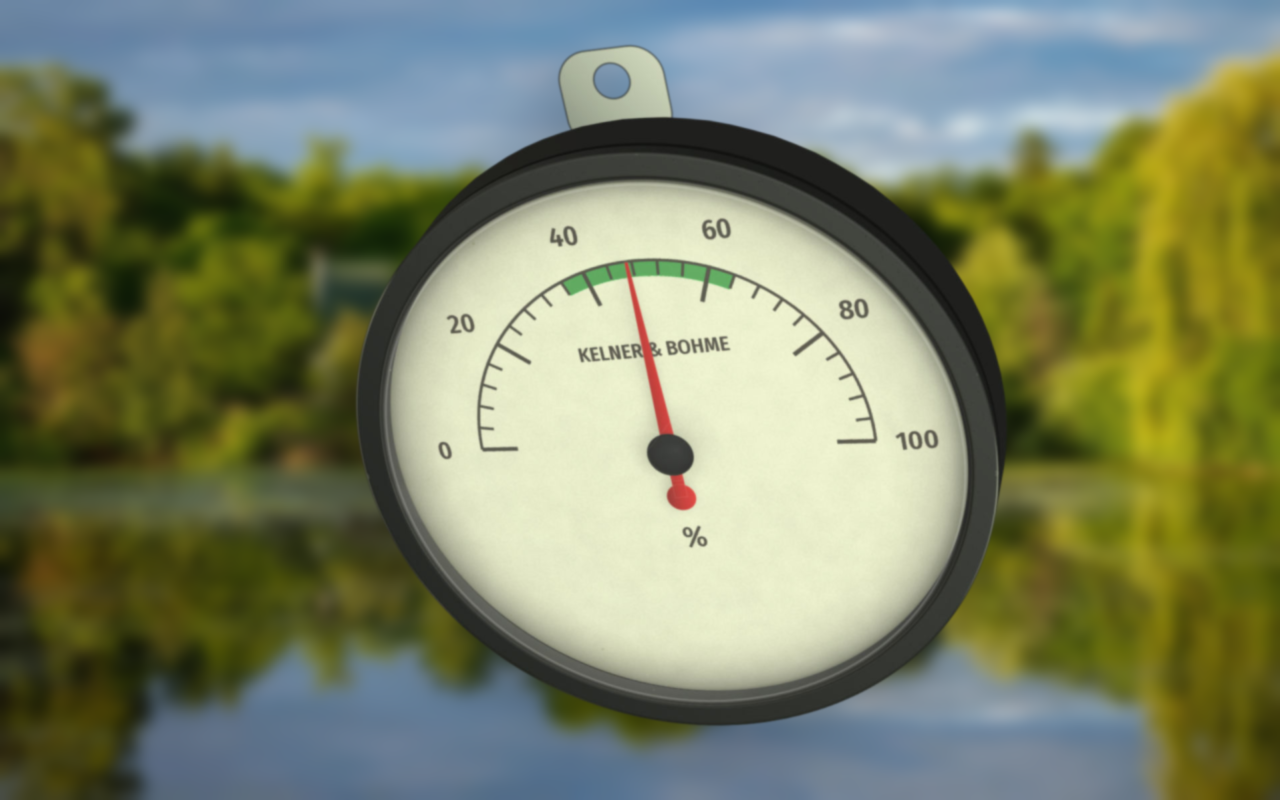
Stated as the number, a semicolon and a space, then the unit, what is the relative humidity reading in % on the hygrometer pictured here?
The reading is 48; %
